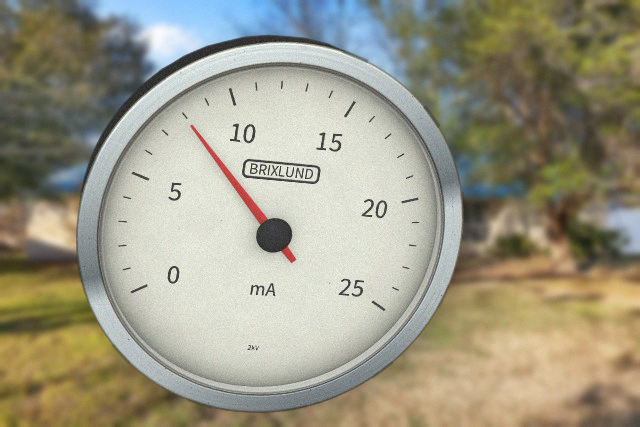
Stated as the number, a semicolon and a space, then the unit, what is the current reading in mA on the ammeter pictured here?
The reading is 8; mA
